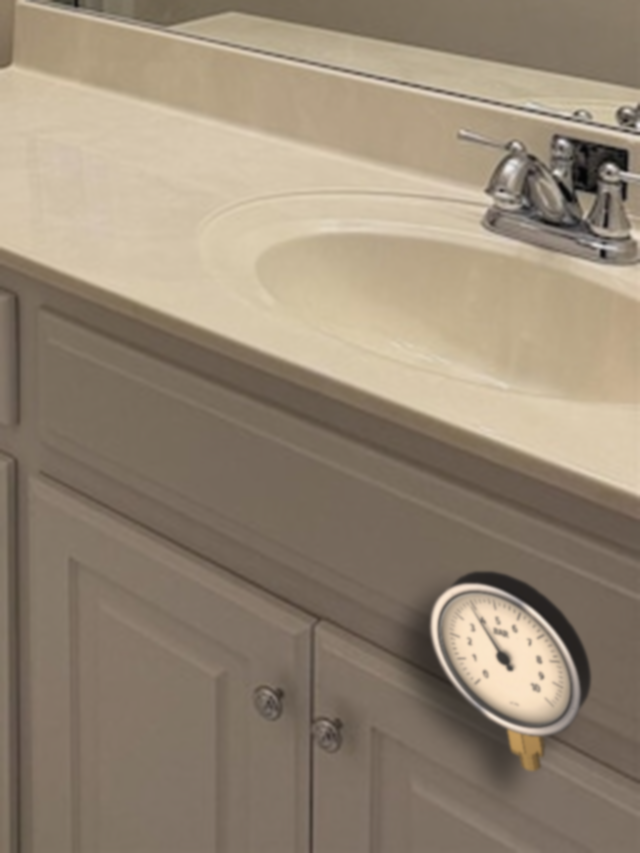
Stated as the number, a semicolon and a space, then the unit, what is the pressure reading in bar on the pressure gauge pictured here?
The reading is 4; bar
